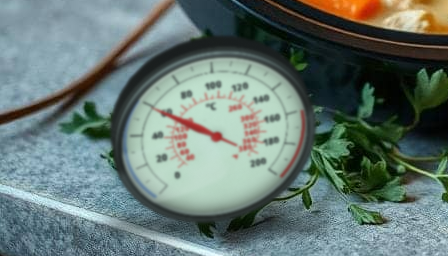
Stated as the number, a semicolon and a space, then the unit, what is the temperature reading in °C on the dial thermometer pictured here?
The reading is 60; °C
